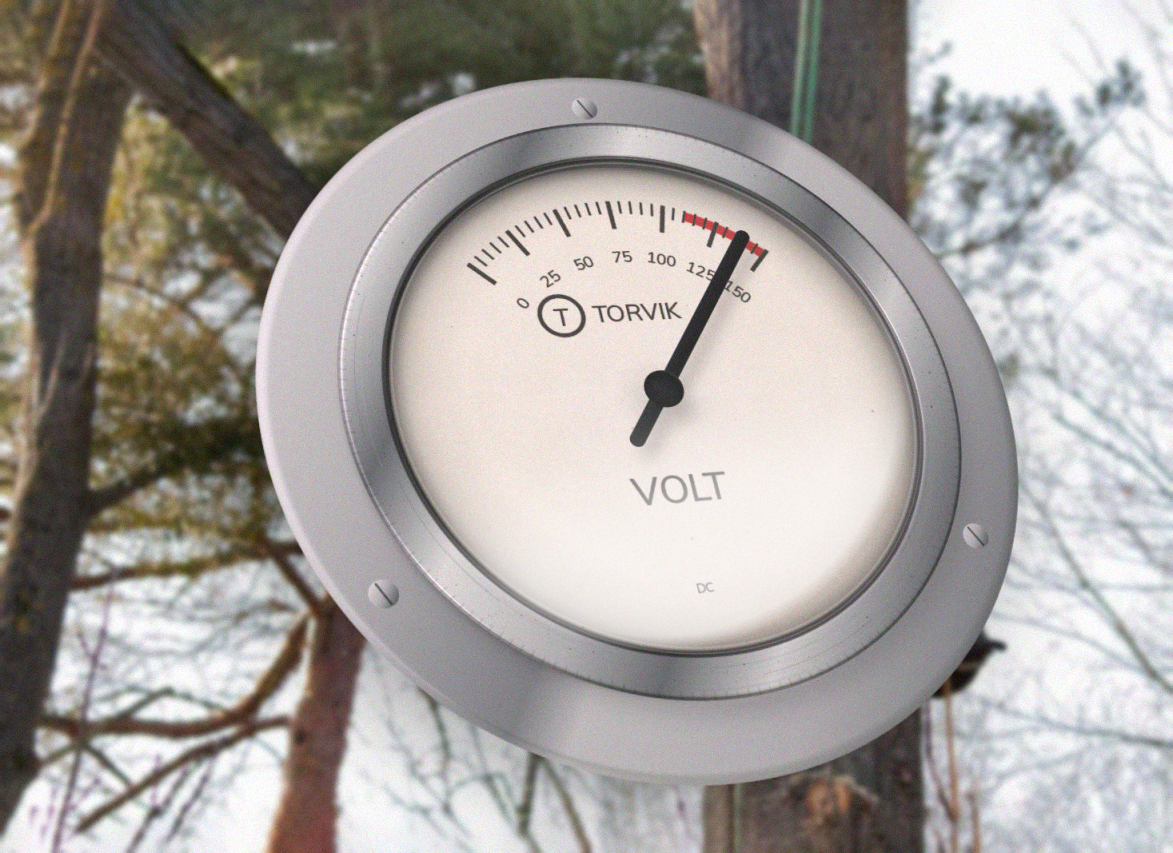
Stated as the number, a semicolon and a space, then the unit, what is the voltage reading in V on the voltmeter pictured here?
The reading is 137.5; V
